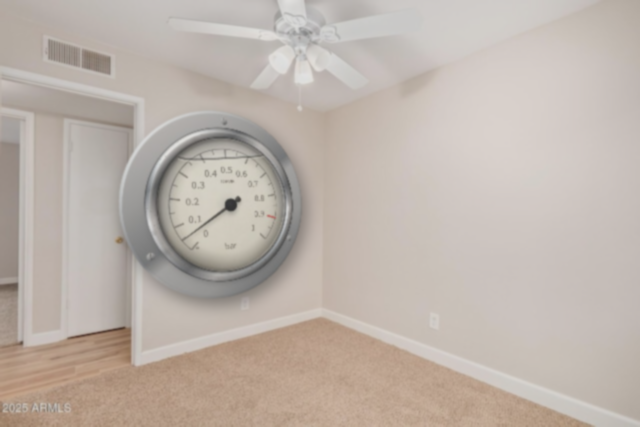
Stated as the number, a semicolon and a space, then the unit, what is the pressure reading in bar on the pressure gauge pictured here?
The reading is 0.05; bar
